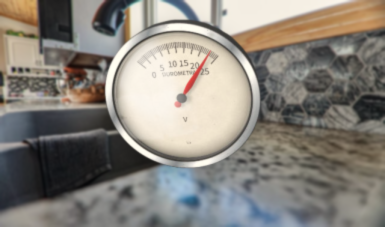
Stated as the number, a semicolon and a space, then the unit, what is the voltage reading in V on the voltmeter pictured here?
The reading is 22.5; V
